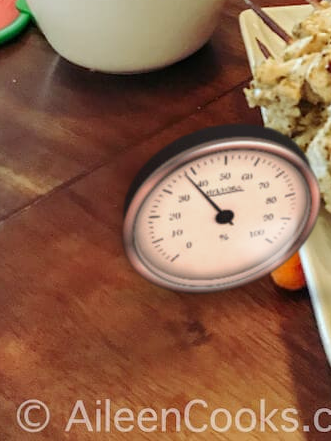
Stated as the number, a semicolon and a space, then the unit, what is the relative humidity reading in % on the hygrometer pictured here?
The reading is 38; %
